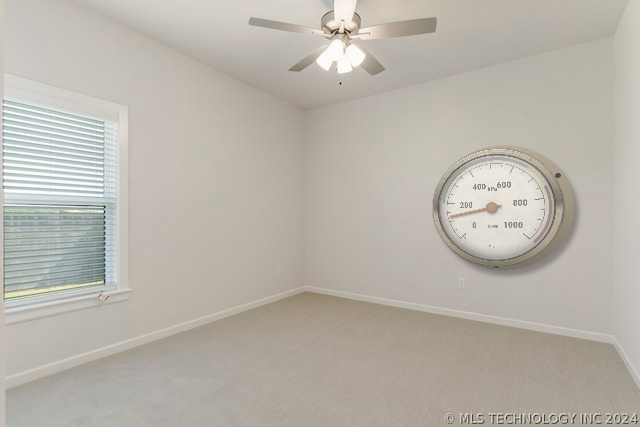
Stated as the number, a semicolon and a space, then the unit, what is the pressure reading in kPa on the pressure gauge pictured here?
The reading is 125; kPa
